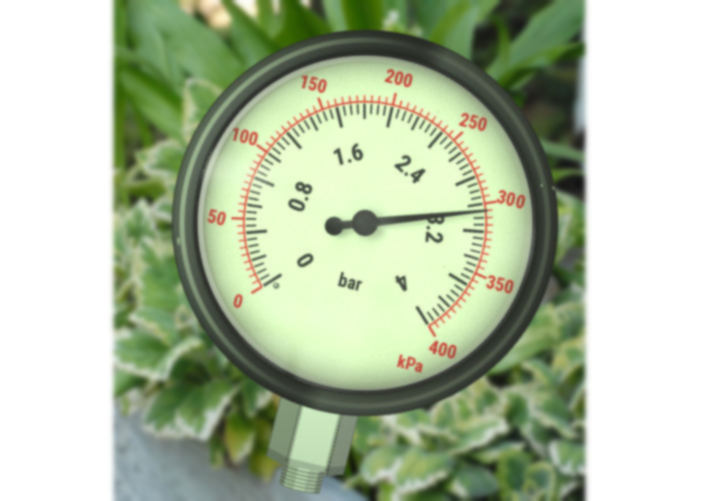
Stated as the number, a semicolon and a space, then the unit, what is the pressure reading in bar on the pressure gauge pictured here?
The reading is 3.05; bar
